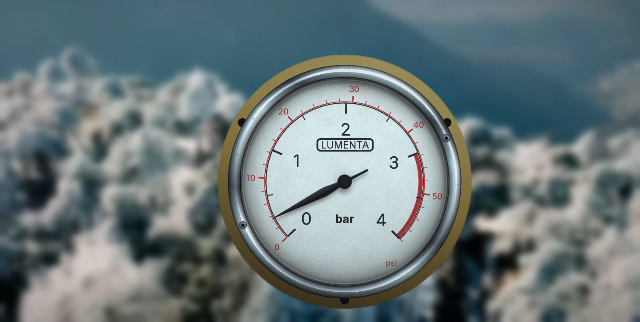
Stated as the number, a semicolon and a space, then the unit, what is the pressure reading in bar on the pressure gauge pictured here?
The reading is 0.25; bar
